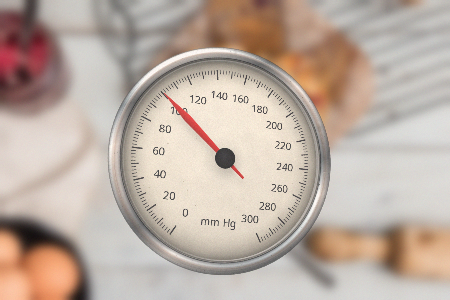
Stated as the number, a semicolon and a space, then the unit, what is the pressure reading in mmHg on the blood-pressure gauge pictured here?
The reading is 100; mmHg
